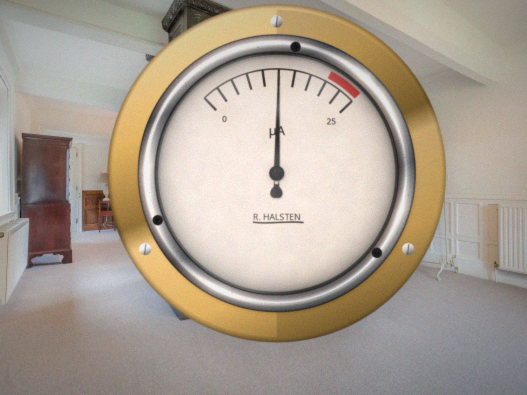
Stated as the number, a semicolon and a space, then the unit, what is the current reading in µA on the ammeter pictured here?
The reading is 12.5; µA
